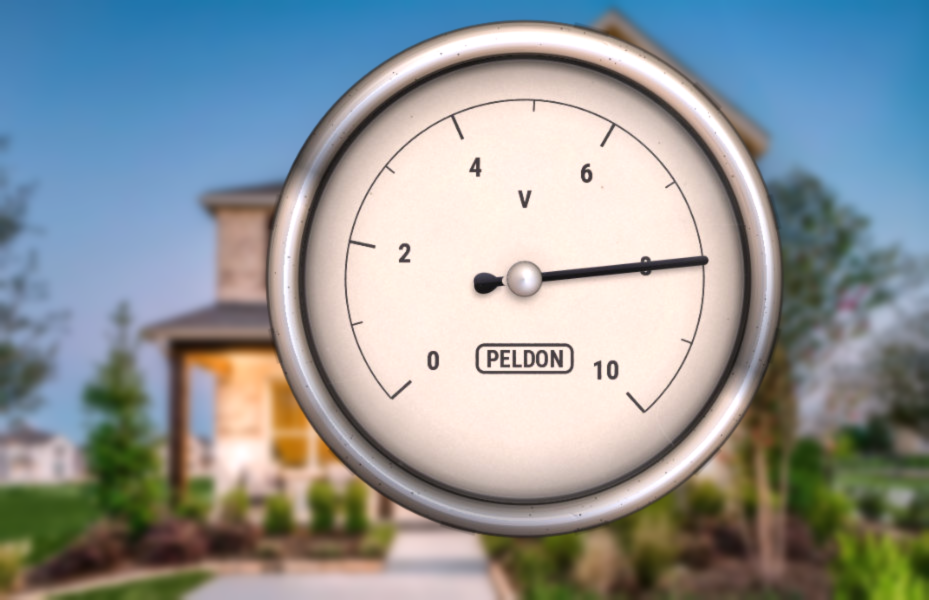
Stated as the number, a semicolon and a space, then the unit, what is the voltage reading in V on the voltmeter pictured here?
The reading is 8; V
